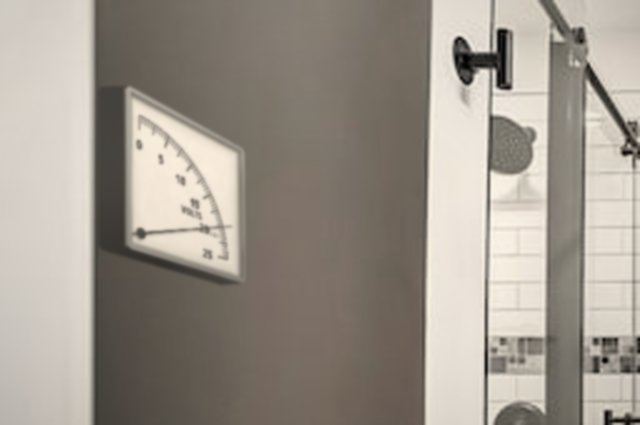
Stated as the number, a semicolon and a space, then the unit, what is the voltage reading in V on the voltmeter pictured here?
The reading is 20; V
